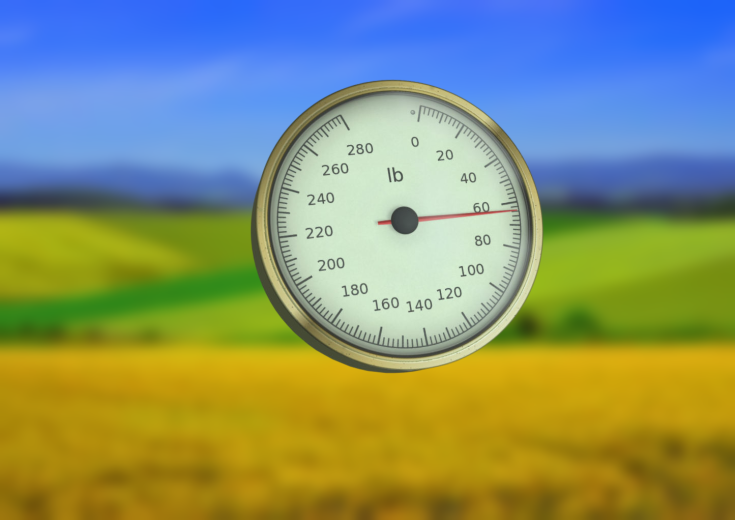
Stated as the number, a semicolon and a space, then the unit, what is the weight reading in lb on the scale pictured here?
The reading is 64; lb
